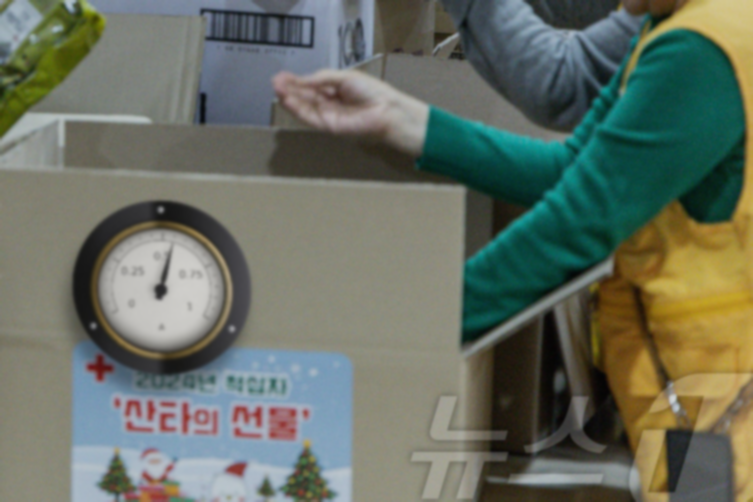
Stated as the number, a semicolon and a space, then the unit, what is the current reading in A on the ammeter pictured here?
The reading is 0.55; A
